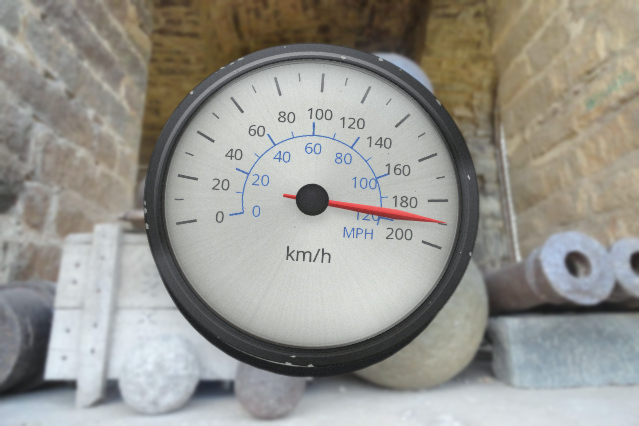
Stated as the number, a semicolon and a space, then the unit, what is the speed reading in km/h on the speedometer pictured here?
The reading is 190; km/h
